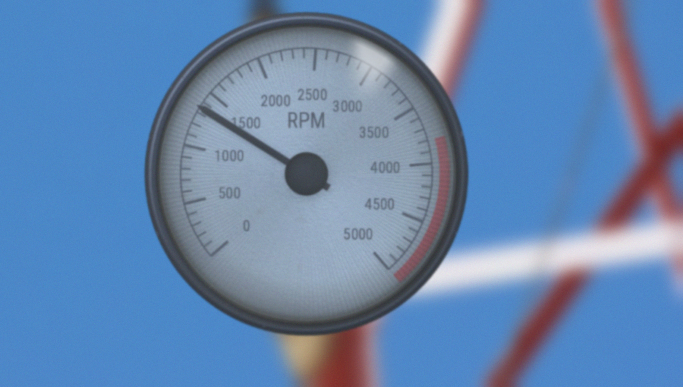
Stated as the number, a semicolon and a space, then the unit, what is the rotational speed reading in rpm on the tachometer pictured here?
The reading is 1350; rpm
